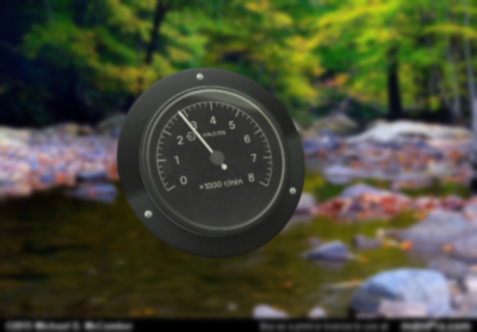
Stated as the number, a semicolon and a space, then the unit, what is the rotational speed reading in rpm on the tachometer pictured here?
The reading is 2800; rpm
